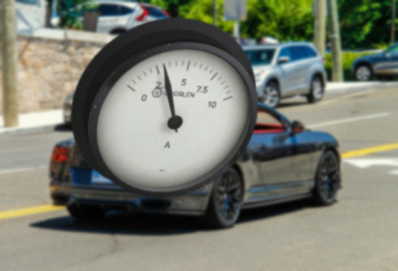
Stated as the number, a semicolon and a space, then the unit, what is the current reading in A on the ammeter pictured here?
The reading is 3; A
